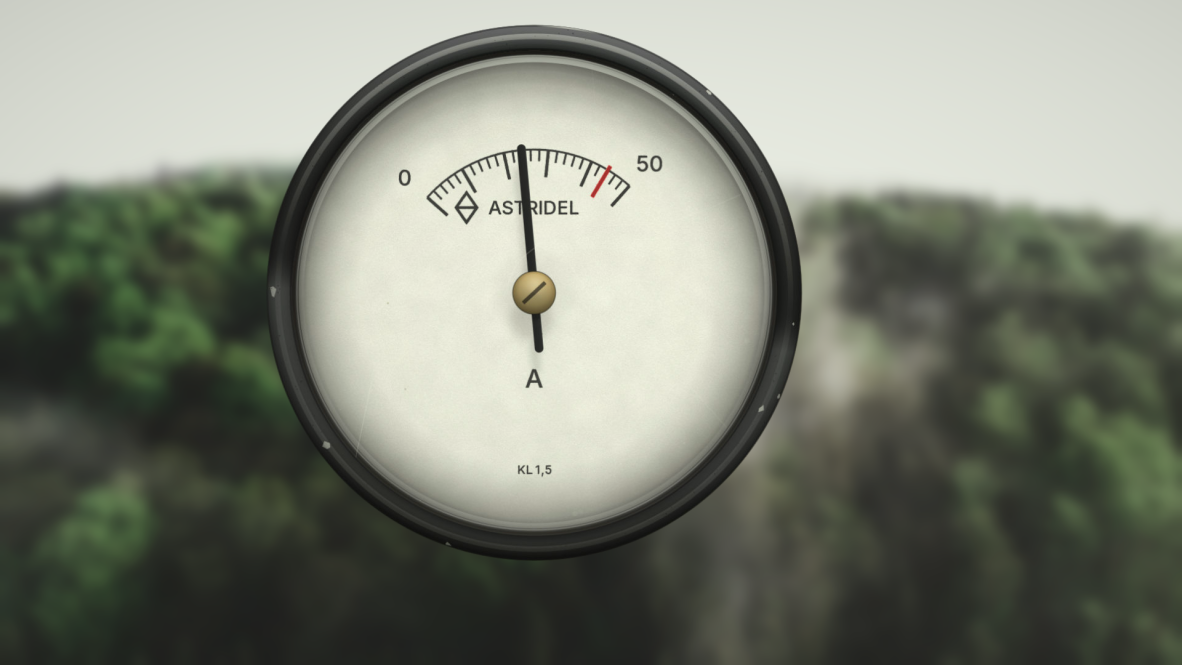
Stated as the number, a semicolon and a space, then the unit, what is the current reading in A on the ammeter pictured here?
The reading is 24; A
